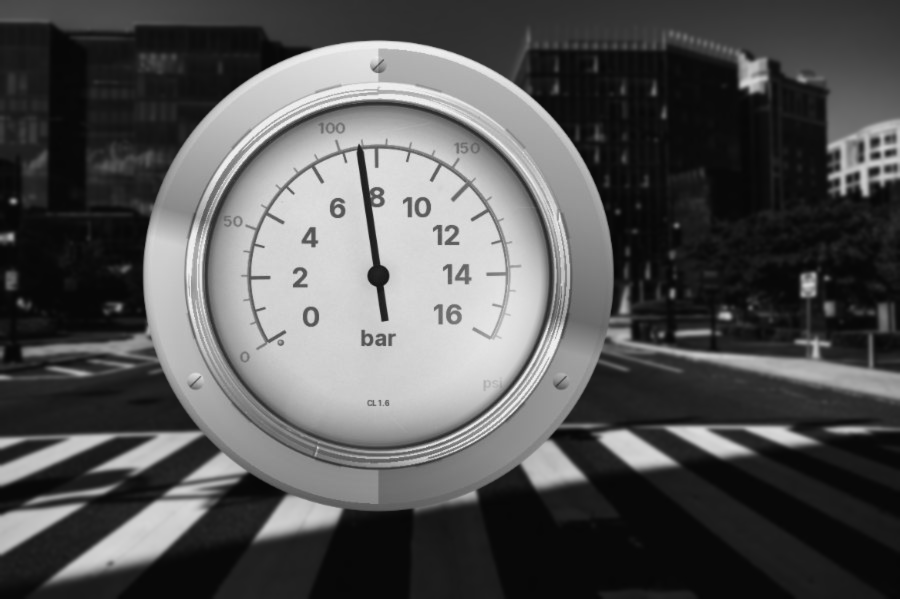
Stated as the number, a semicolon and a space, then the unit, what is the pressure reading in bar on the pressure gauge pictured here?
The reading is 7.5; bar
